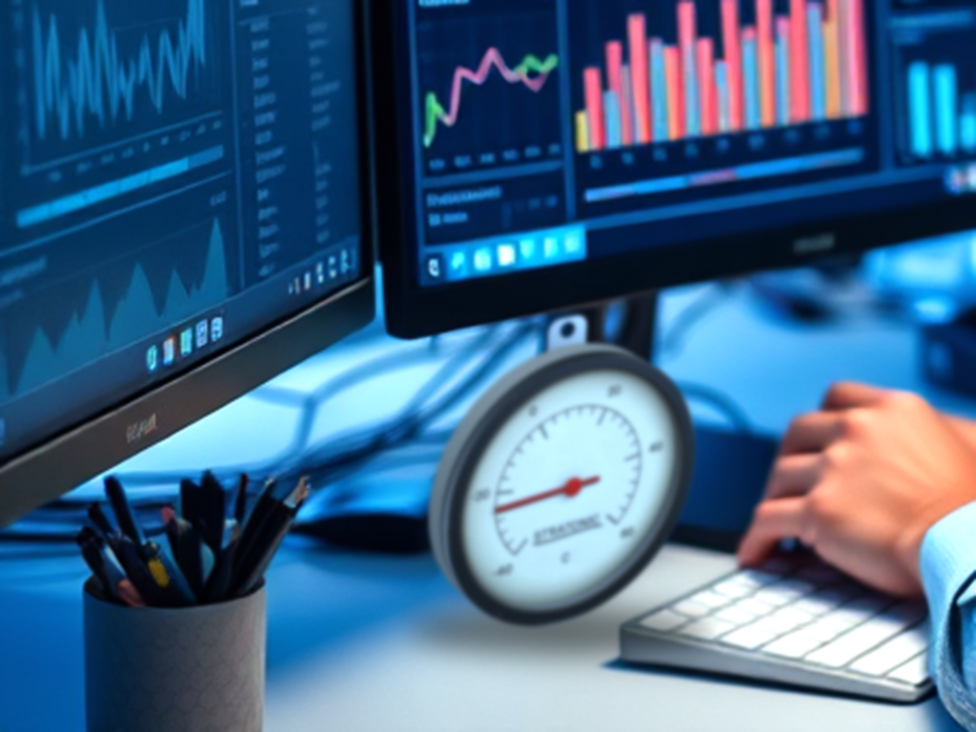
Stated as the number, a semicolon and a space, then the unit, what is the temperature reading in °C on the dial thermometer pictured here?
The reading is -24; °C
